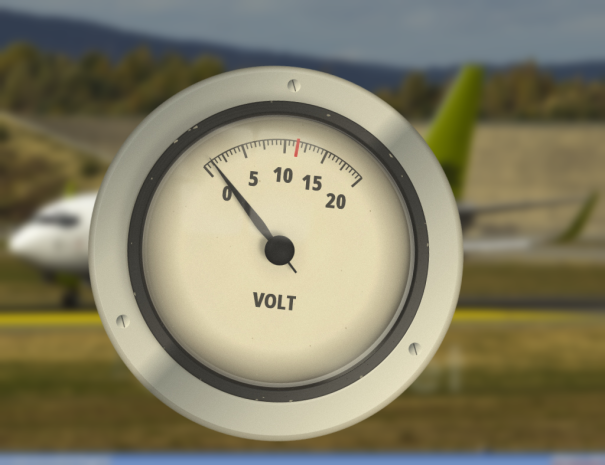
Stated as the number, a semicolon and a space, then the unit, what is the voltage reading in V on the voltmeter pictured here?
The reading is 1; V
